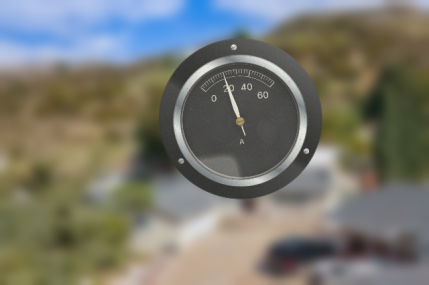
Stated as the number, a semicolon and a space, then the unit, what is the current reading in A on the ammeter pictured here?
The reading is 20; A
